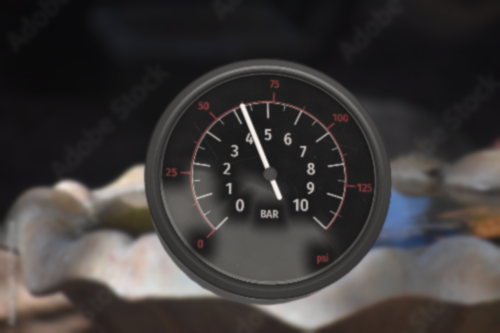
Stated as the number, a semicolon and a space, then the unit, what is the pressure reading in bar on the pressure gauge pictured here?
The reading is 4.25; bar
